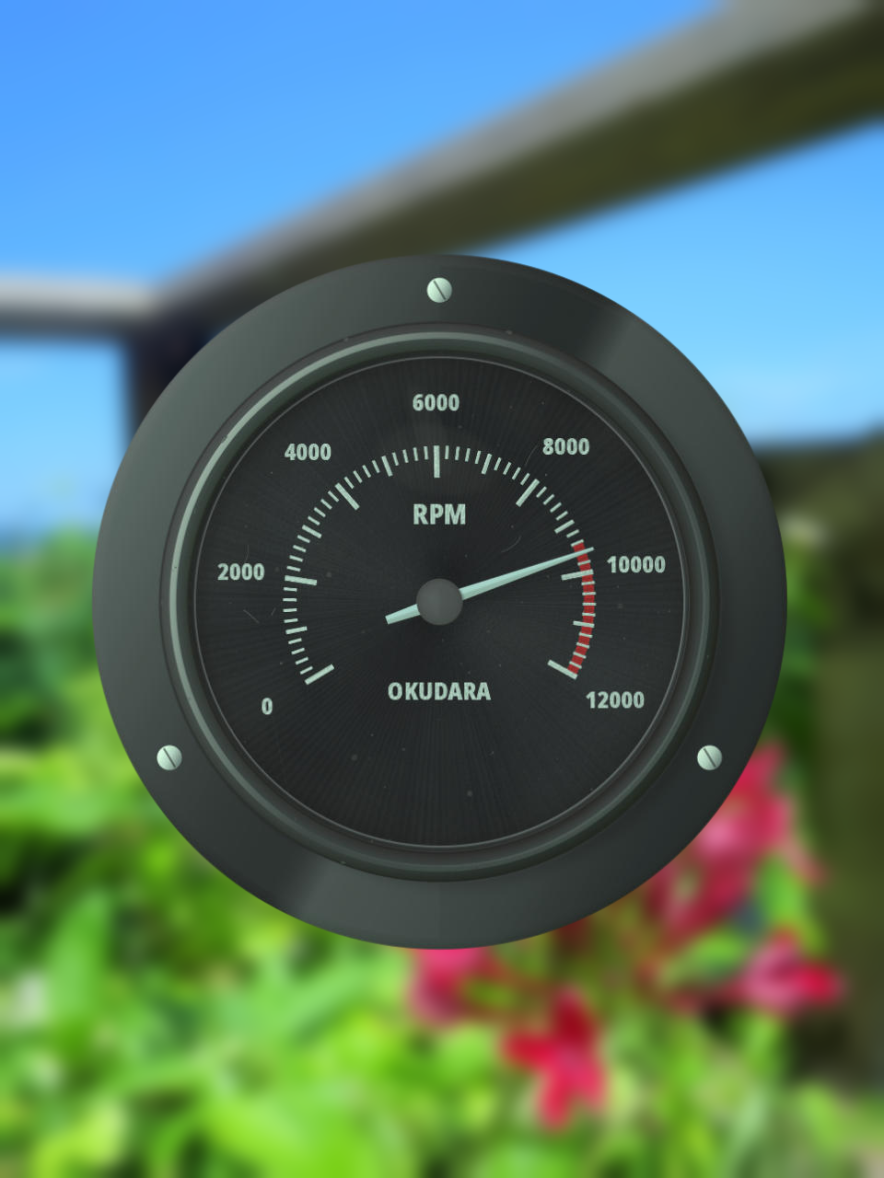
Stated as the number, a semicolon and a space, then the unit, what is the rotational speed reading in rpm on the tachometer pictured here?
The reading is 9600; rpm
